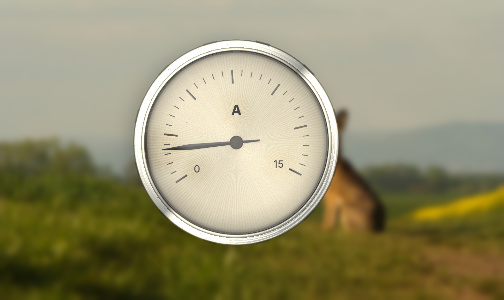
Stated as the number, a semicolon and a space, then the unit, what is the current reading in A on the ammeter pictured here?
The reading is 1.75; A
